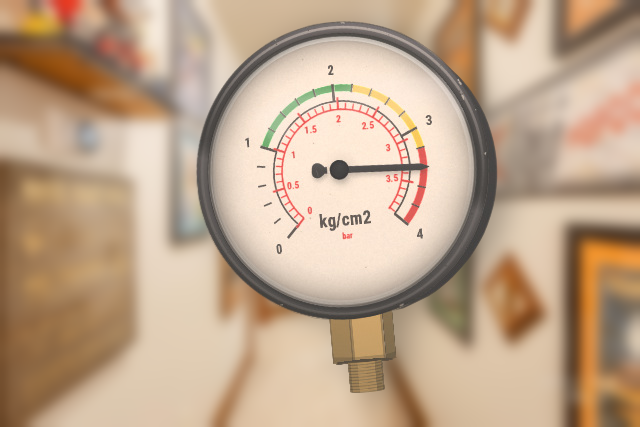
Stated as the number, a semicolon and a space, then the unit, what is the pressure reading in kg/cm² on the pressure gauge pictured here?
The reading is 3.4; kg/cm²
